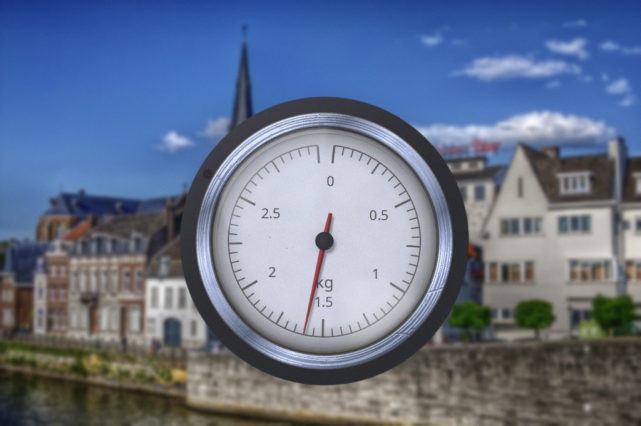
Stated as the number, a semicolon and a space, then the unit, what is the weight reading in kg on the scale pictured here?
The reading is 1.6; kg
